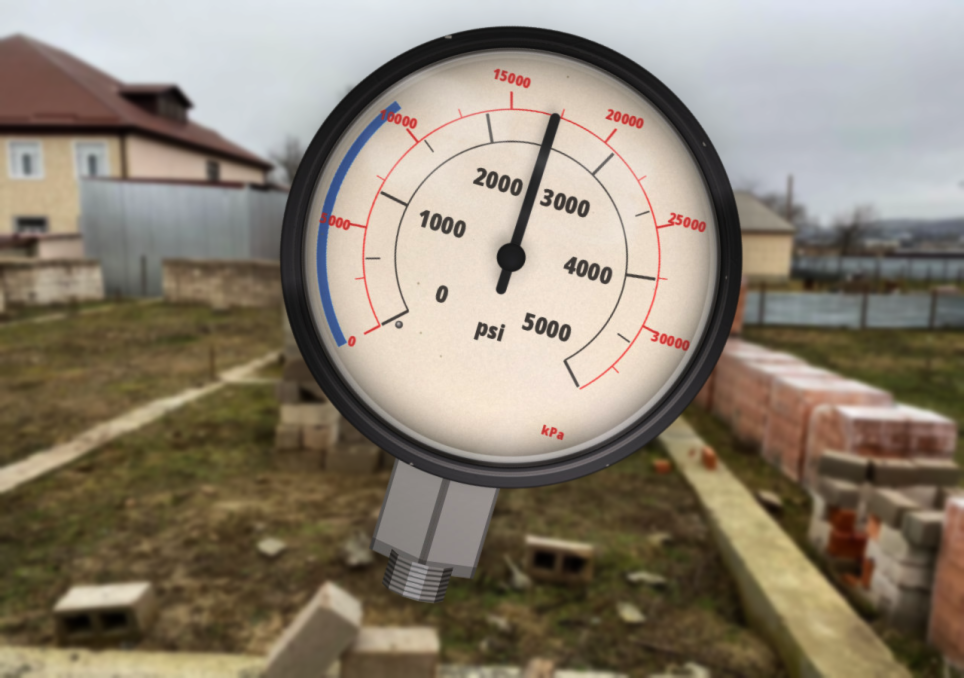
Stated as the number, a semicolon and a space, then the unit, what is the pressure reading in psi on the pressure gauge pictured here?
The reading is 2500; psi
